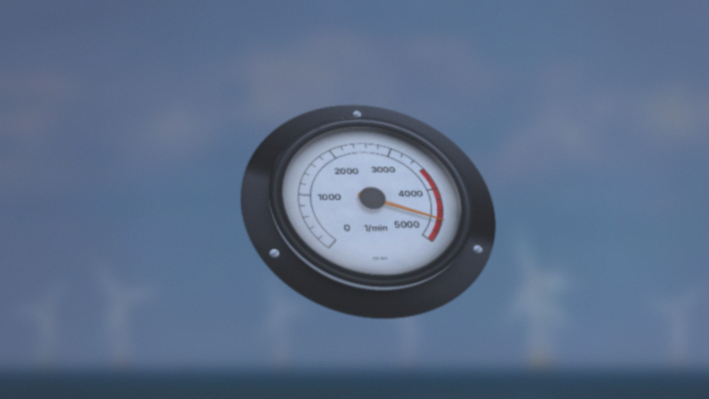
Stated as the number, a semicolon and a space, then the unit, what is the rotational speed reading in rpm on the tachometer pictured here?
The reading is 4600; rpm
